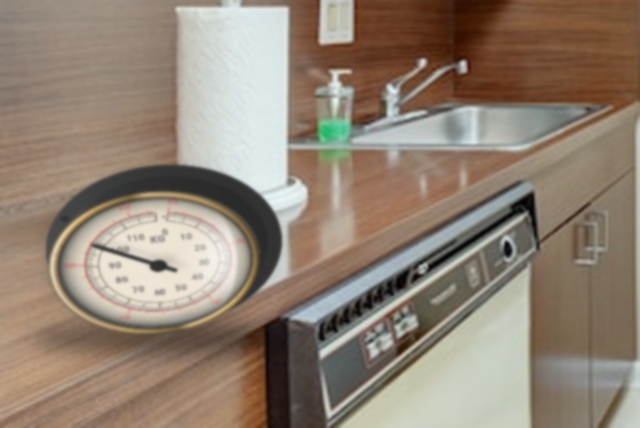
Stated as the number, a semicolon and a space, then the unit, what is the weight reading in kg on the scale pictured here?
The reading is 100; kg
